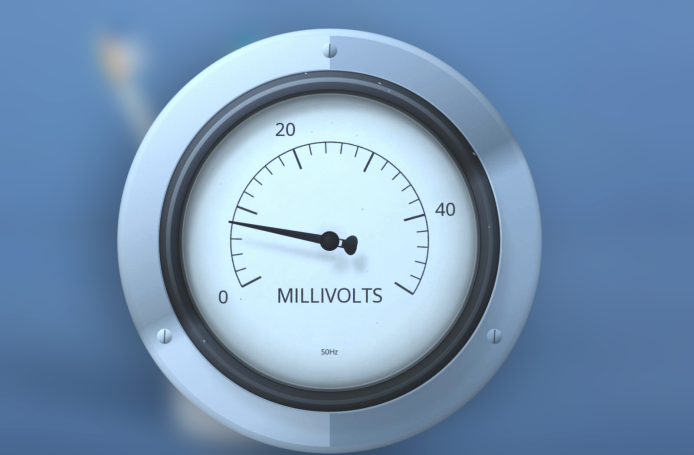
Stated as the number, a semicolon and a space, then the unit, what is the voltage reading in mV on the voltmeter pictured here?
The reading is 8; mV
